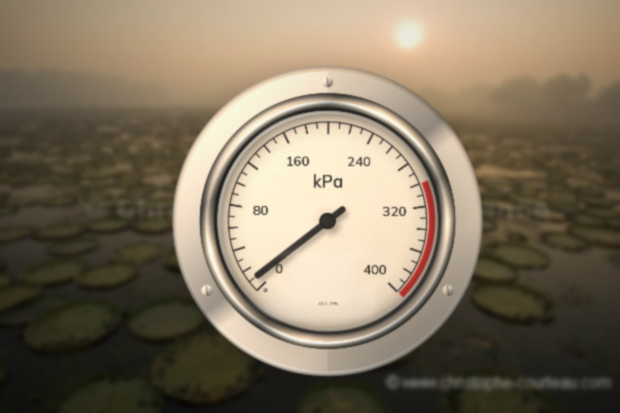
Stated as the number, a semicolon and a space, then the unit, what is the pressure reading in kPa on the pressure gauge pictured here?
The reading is 10; kPa
